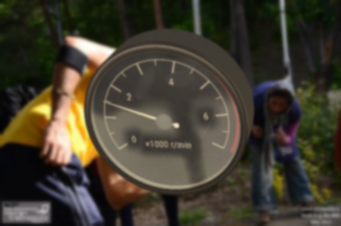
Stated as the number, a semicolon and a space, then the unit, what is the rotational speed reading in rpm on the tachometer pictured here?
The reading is 1500; rpm
